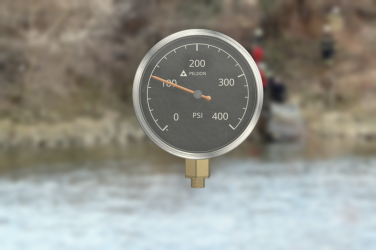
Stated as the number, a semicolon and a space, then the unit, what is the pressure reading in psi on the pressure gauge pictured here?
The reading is 100; psi
